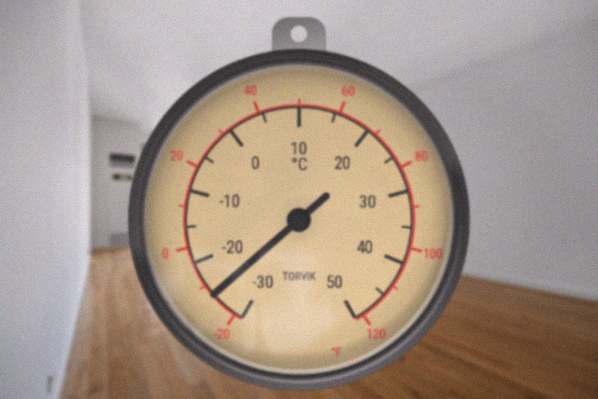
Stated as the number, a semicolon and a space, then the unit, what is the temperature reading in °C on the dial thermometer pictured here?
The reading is -25; °C
